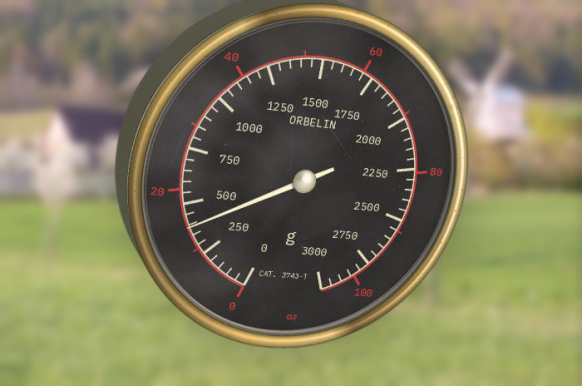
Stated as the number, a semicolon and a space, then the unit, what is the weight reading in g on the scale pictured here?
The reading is 400; g
